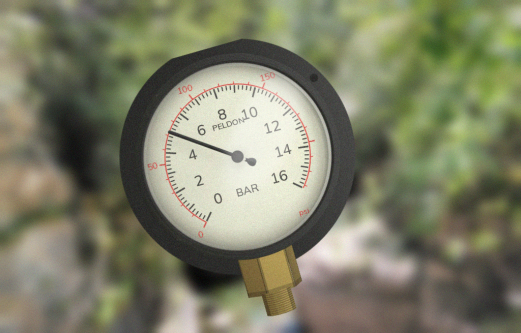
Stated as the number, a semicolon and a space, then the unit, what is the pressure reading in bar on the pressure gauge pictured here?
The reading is 5; bar
